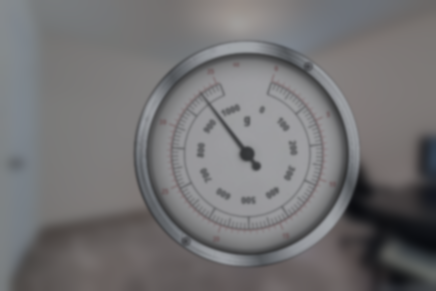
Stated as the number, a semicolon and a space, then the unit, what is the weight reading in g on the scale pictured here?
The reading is 950; g
